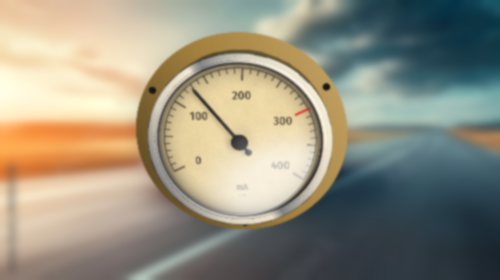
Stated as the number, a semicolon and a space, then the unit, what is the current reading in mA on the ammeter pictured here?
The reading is 130; mA
